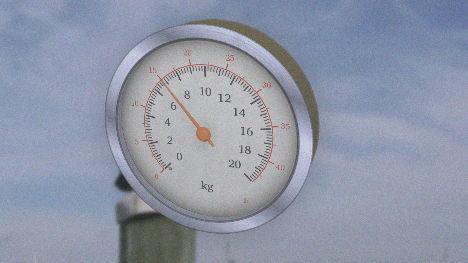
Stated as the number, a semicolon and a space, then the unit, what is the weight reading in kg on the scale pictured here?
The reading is 7; kg
